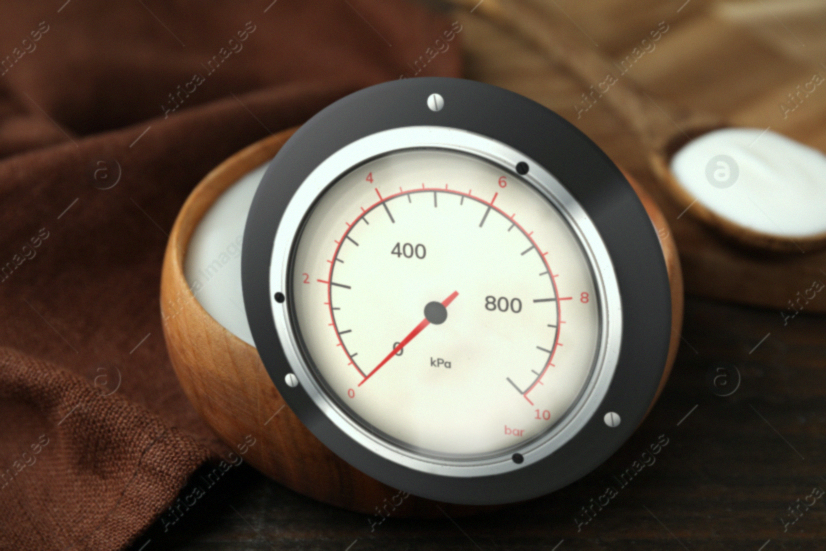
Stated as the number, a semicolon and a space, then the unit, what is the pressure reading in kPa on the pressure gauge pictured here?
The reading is 0; kPa
